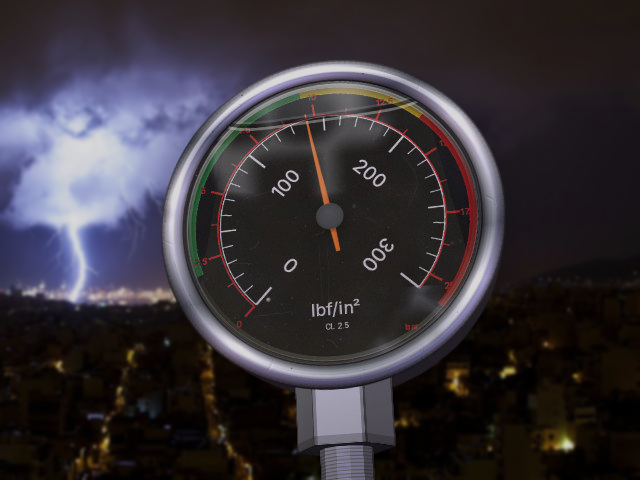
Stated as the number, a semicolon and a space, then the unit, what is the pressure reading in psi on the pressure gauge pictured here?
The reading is 140; psi
